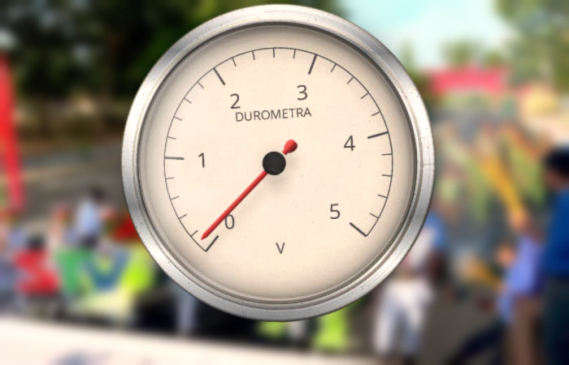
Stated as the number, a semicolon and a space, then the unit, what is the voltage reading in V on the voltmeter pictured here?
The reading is 0.1; V
